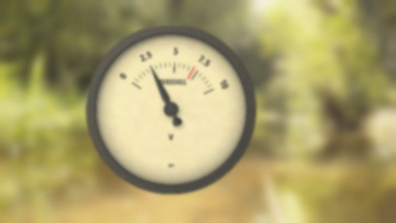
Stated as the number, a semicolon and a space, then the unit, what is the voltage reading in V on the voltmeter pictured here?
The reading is 2.5; V
